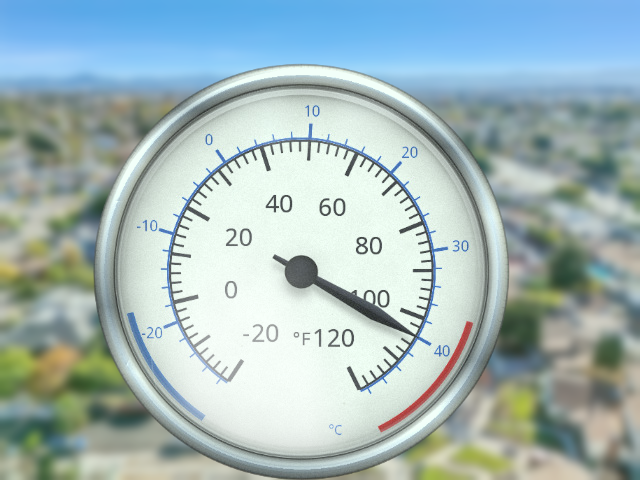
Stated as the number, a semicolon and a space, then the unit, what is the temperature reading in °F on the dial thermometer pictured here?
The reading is 104; °F
